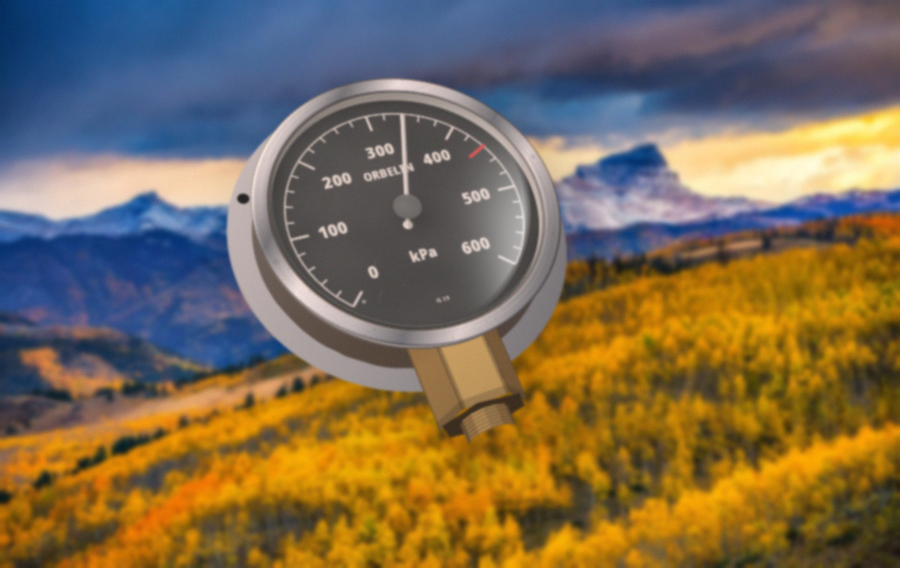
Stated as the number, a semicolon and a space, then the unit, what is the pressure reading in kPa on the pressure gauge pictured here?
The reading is 340; kPa
